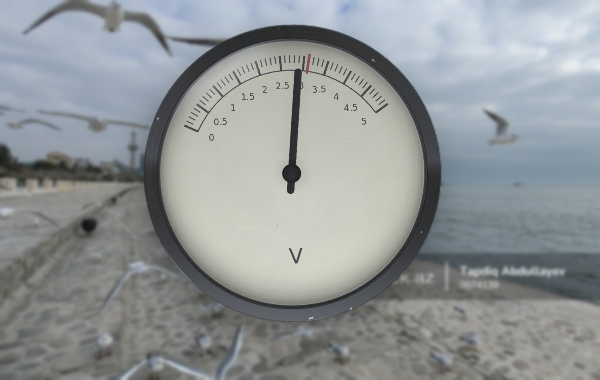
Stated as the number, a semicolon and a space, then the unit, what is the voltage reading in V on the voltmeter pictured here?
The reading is 2.9; V
